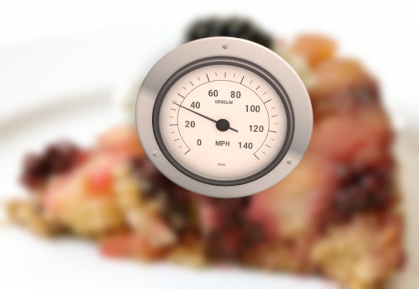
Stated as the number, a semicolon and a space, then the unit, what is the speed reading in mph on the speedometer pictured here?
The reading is 35; mph
